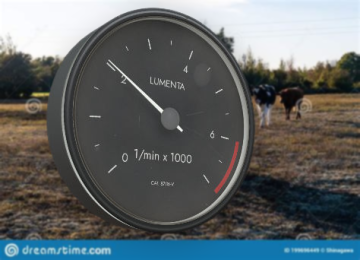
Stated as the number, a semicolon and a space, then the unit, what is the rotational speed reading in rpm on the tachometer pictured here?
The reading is 2000; rpm
